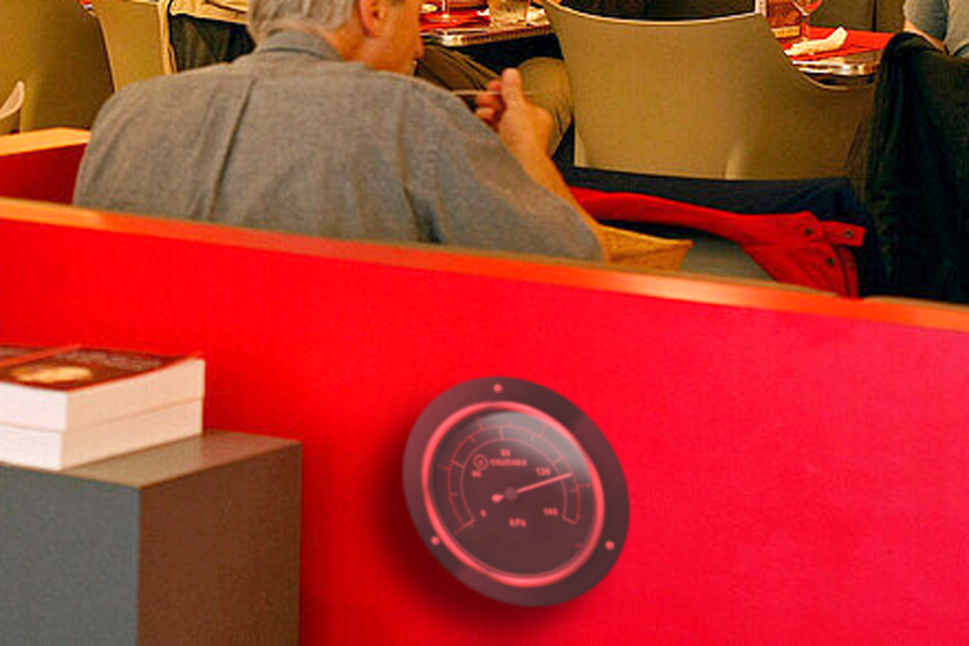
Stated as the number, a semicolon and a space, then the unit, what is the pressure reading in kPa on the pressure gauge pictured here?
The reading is 130; kPa
